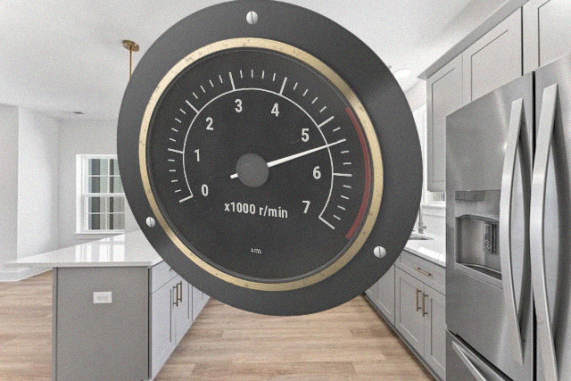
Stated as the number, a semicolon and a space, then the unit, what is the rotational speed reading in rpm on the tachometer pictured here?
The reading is 5400; rpm
